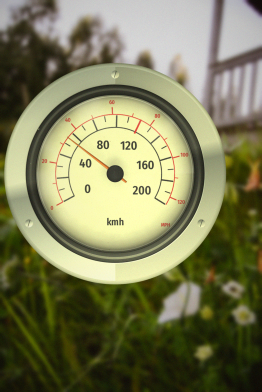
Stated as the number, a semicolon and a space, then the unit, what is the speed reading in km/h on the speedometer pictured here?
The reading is 55; km/h
